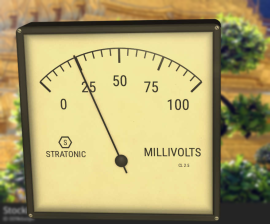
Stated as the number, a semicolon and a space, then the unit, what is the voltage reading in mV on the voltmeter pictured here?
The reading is 25; mV
